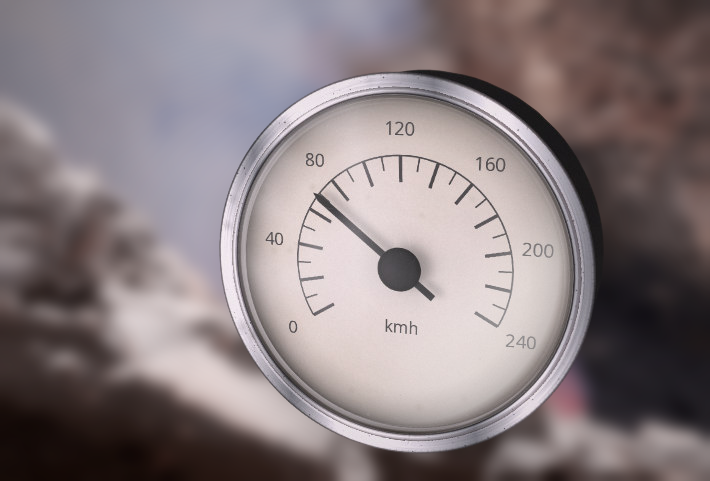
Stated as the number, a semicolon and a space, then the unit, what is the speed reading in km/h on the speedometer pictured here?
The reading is 70; km/h
